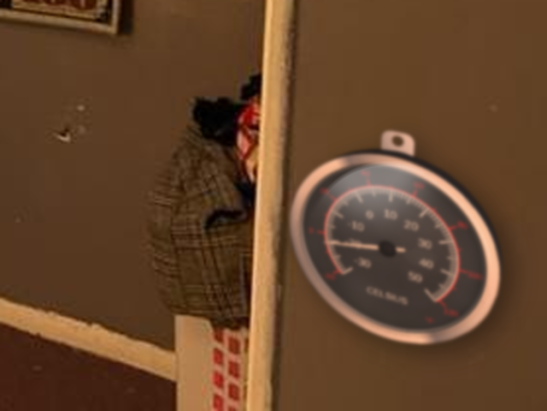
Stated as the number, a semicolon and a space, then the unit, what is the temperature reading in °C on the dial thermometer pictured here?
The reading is -20; °C
